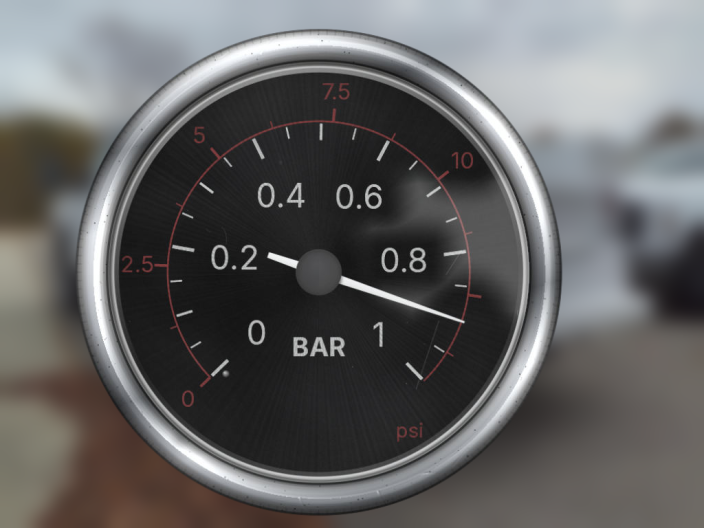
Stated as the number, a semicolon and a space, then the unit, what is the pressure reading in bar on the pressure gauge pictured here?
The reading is 0.9; bar
